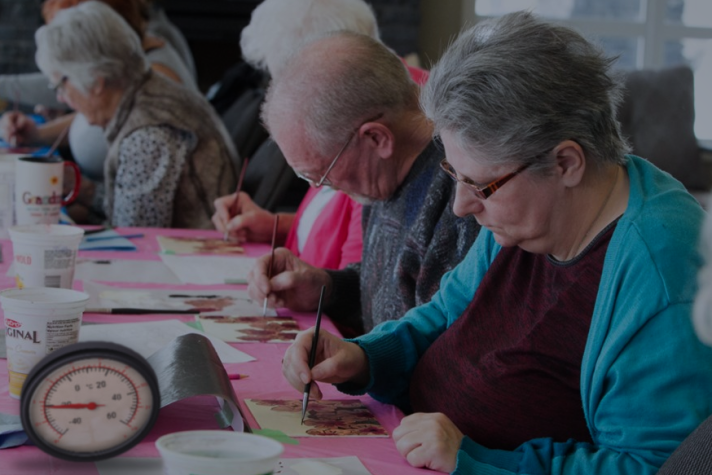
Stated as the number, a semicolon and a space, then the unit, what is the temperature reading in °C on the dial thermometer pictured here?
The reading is -20; °C
